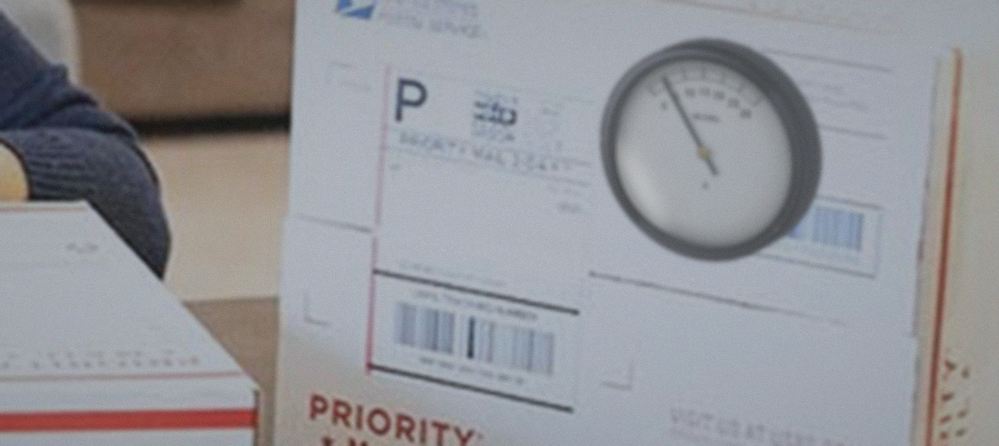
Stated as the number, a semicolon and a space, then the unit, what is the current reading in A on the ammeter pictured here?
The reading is 5; A
